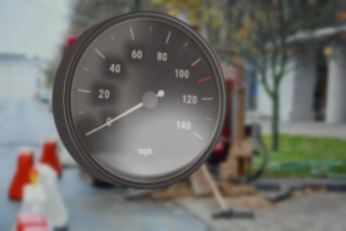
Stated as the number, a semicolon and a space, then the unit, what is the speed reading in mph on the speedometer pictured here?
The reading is 0; mph
